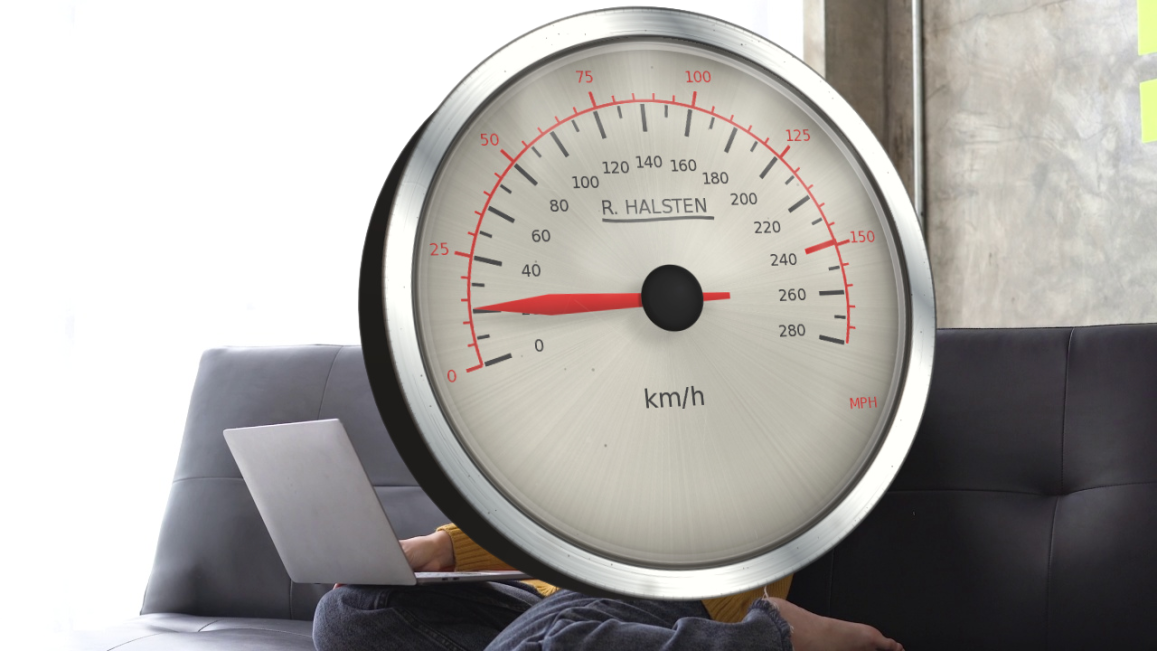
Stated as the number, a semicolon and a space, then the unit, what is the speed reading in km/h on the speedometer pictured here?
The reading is 20; km/h
